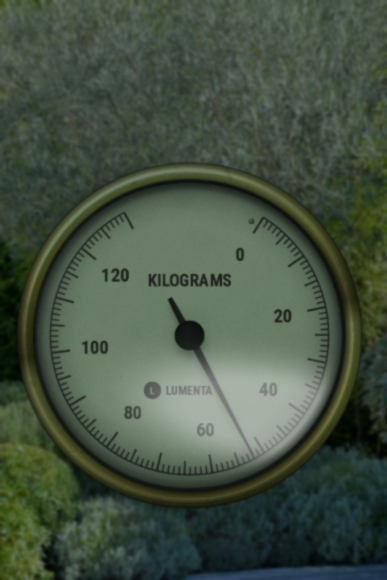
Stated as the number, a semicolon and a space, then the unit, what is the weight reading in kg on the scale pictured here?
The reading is 52; kg
